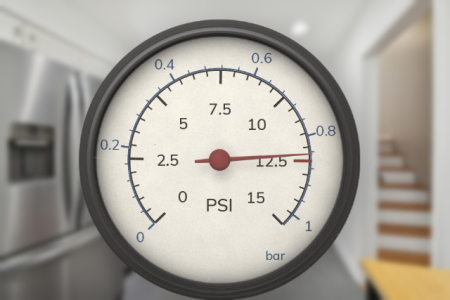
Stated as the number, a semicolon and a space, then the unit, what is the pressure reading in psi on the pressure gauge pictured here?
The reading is 12.25; psi
